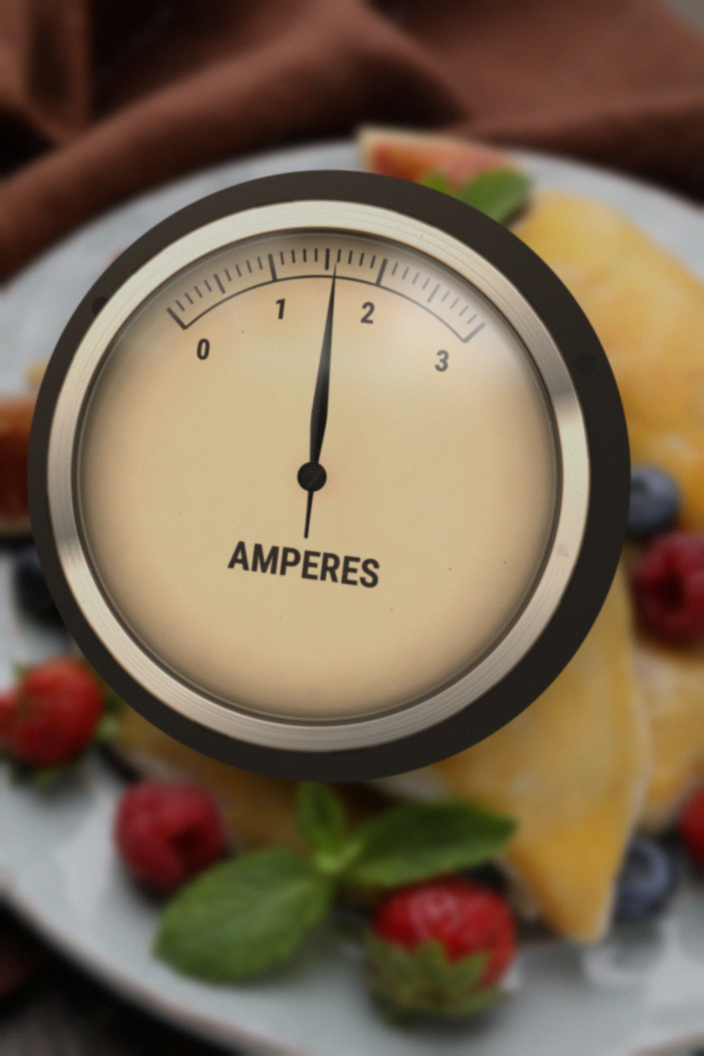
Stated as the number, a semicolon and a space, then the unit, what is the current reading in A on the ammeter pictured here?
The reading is 1.6; A
